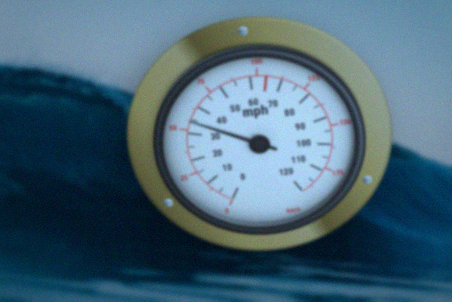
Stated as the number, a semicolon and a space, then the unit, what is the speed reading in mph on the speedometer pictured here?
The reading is 35; mph
